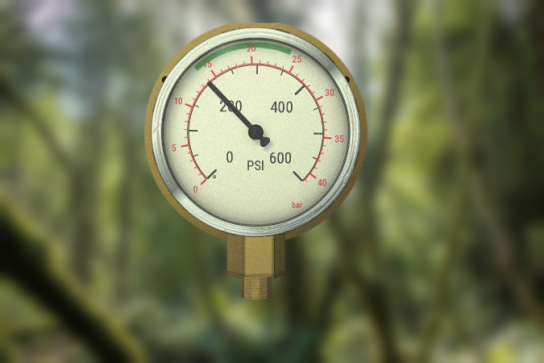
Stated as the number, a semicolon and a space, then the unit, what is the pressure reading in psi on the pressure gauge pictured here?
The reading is 200; psi
